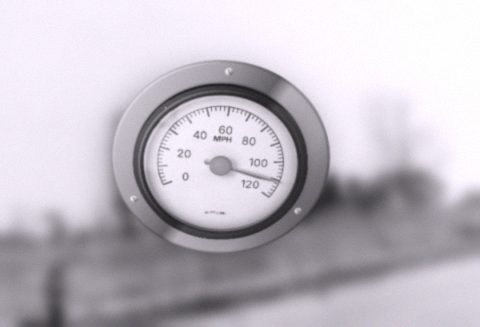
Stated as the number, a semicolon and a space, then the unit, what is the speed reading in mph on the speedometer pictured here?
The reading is 110; mph
